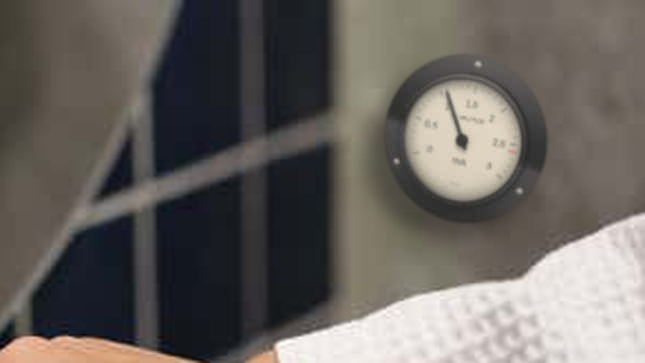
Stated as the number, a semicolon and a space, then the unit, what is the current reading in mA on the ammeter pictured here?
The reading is 1.1; mA
